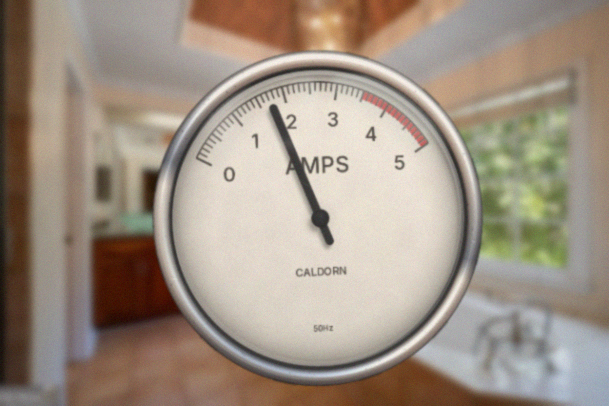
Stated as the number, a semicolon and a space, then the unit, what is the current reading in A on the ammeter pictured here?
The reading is 1.7; A
